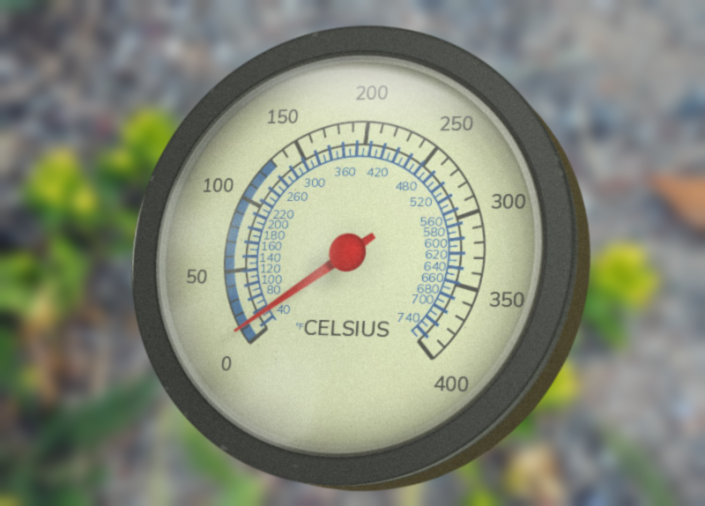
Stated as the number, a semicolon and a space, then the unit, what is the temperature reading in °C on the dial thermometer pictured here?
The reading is 10; °C
